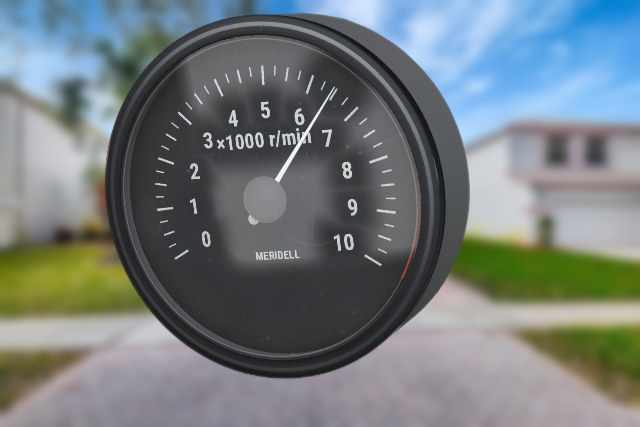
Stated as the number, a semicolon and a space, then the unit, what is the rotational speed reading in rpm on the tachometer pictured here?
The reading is 6500; rpm
